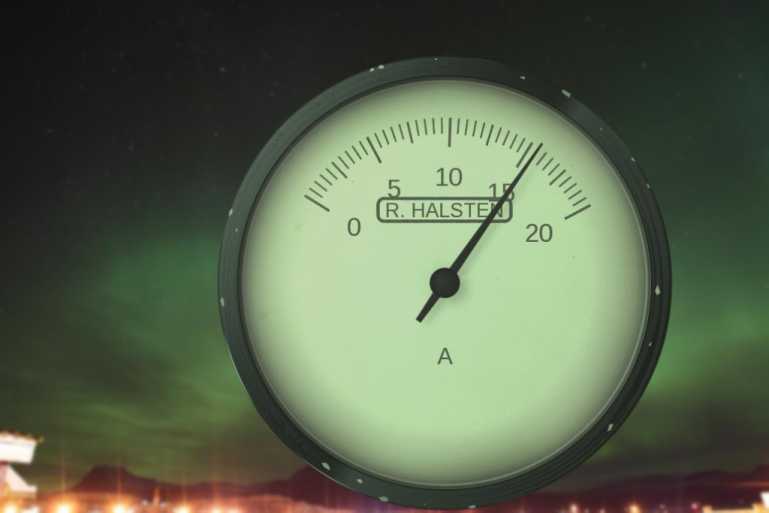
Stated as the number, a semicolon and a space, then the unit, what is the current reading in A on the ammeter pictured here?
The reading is 15.5; A
